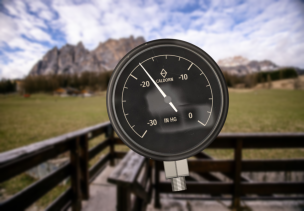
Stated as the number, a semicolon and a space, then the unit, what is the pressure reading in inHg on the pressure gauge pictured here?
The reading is -18; inHg
